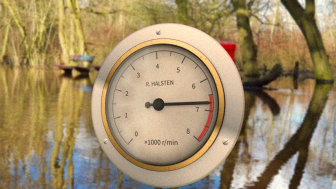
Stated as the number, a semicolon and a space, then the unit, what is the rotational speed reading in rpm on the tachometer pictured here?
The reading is 6750; rpm
